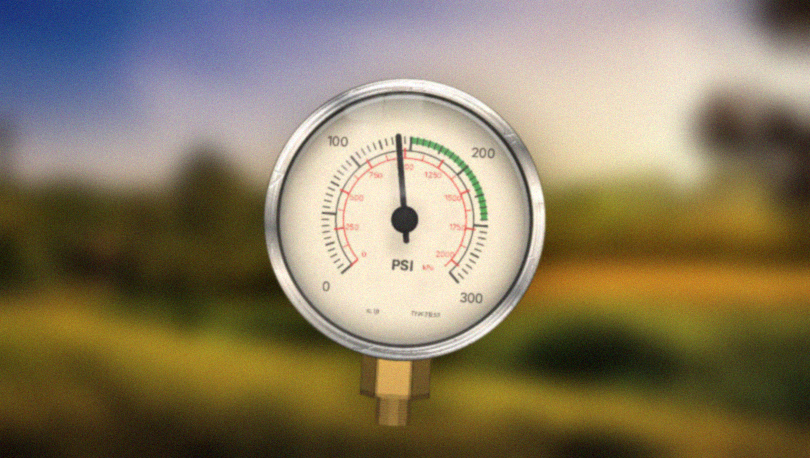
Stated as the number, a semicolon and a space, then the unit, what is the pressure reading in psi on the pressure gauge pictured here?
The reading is 140; psi
